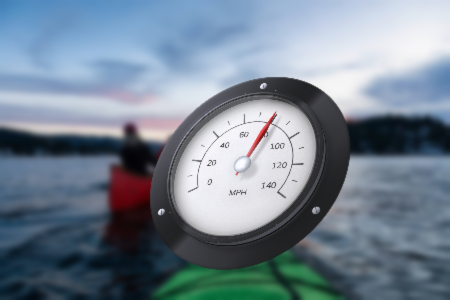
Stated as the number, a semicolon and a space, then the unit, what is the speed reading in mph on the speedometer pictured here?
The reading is 80; mph
